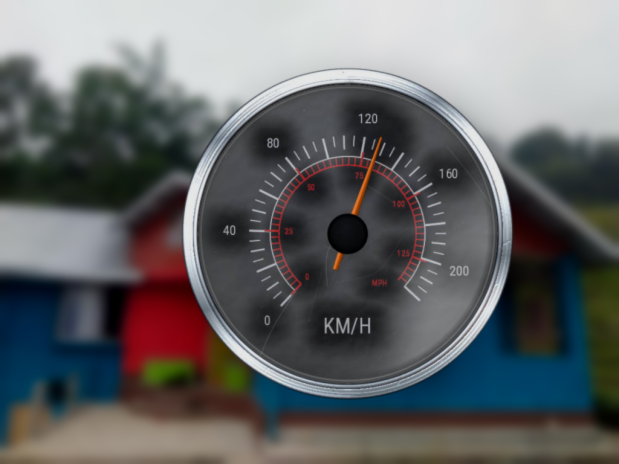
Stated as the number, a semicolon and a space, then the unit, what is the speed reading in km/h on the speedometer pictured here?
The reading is 127.5; km/h
